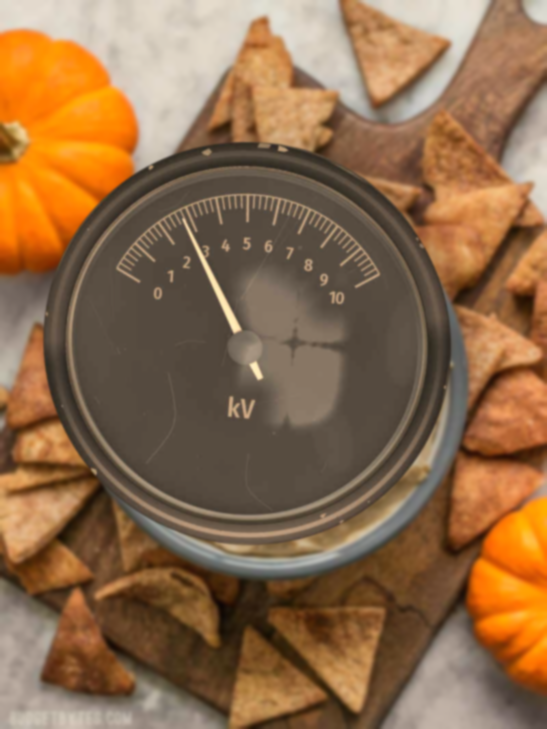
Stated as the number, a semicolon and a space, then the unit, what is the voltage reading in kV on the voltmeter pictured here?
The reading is 2.8; kV
